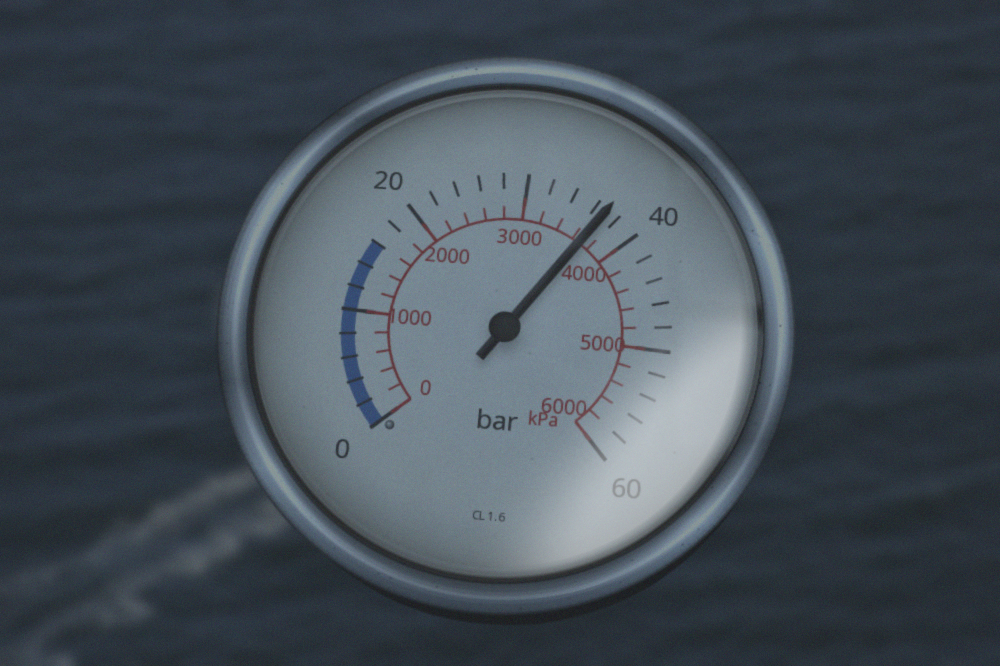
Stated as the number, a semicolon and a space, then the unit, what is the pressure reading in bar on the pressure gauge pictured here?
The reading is 37; bar
